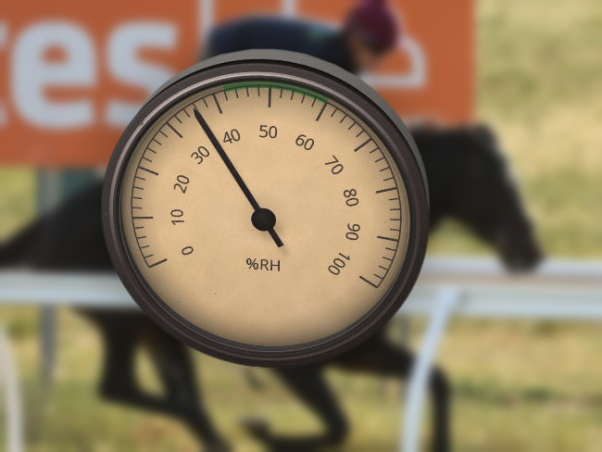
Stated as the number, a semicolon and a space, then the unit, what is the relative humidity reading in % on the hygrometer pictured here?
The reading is 36; %
